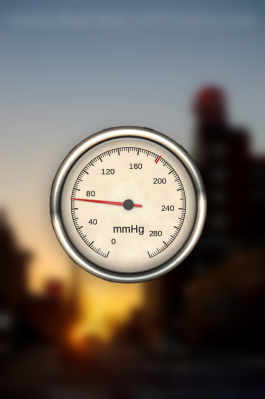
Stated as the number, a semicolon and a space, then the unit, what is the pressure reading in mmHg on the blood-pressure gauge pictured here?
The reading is 70; mmHg
